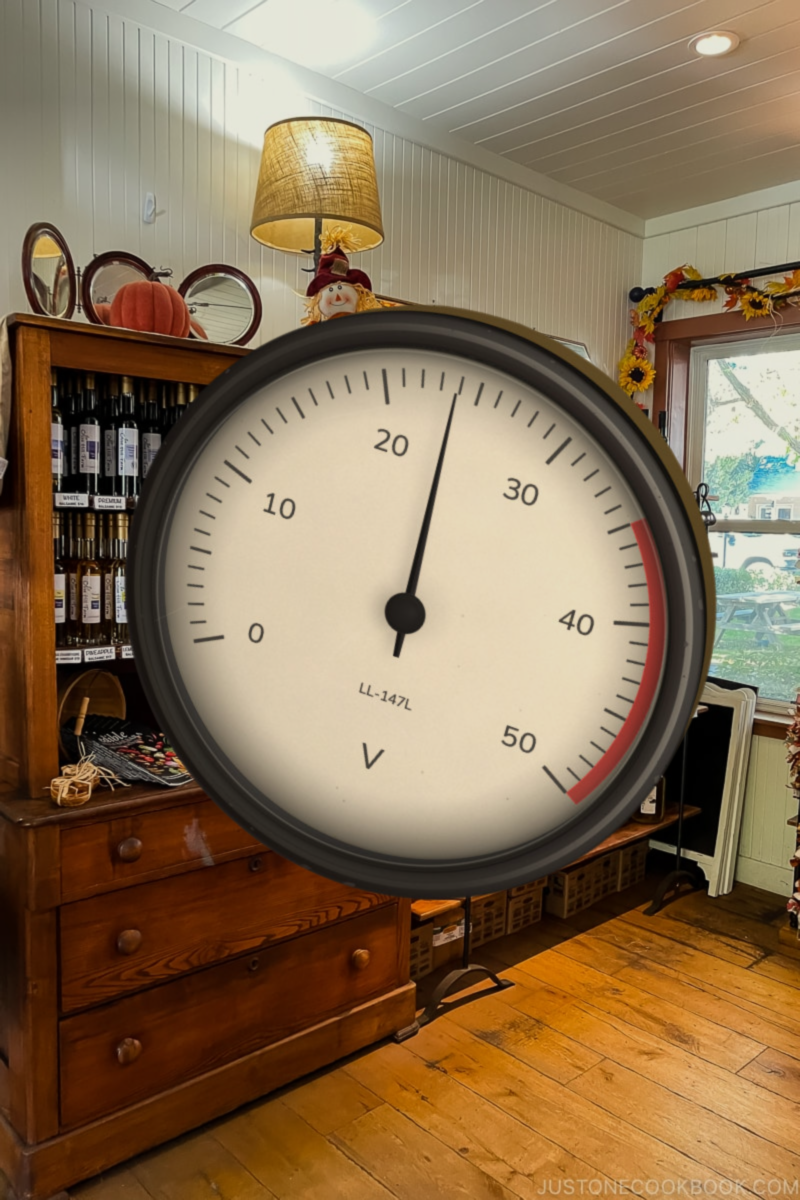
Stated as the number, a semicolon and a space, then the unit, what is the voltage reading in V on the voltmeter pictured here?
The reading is 24; V
